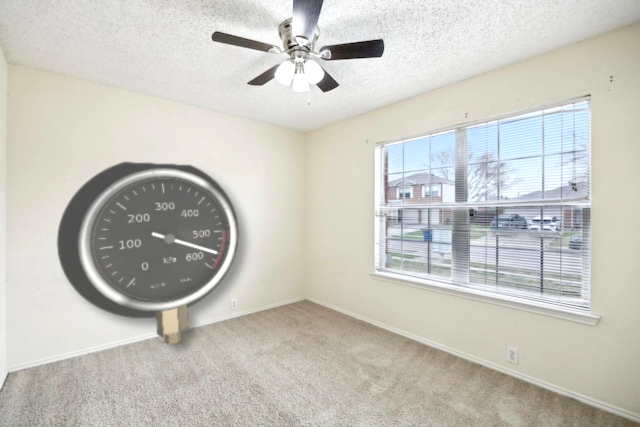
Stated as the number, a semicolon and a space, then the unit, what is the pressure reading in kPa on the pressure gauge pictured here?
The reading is 560; kPa
